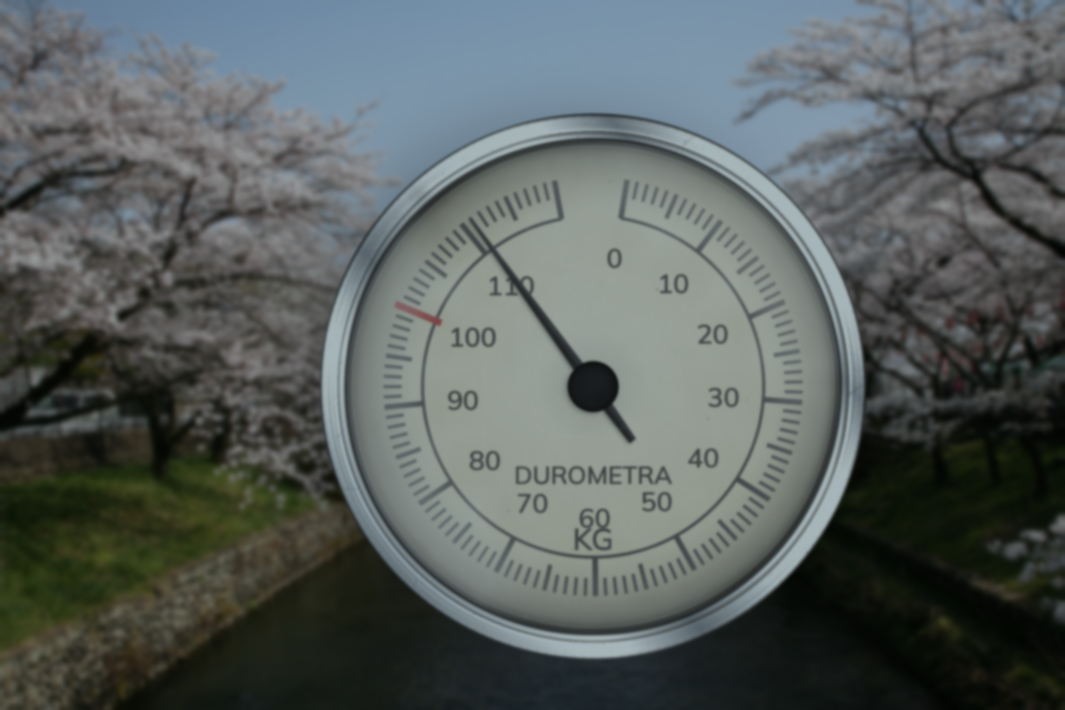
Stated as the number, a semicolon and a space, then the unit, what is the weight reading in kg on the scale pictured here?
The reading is 111; kg
